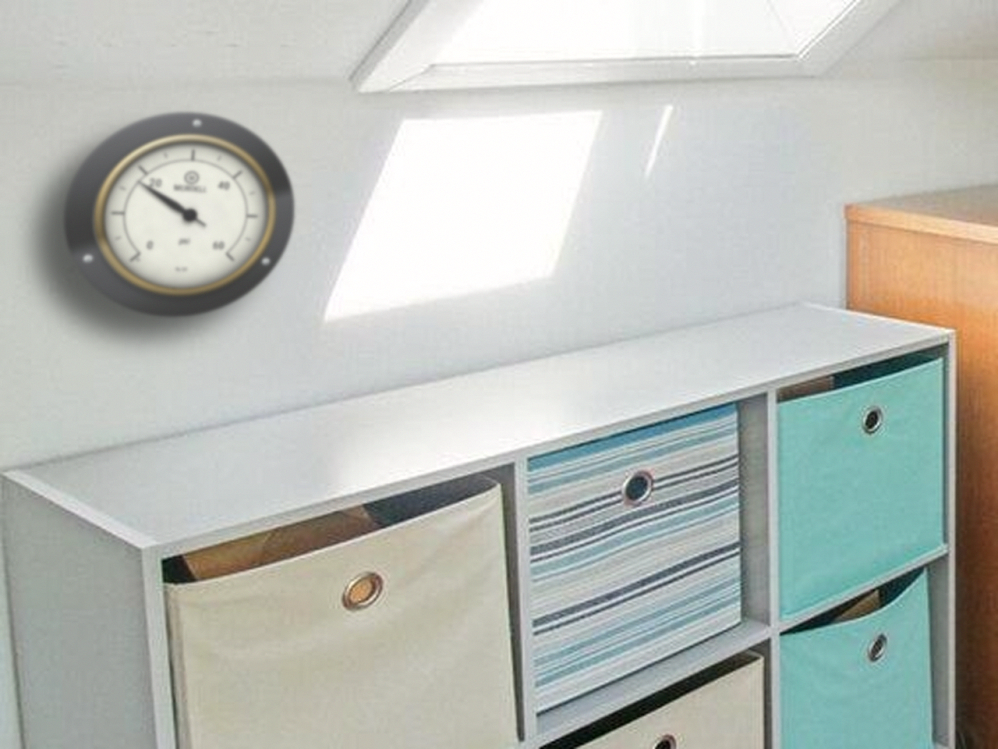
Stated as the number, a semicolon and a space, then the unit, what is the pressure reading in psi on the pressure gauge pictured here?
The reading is 17.5; psi
